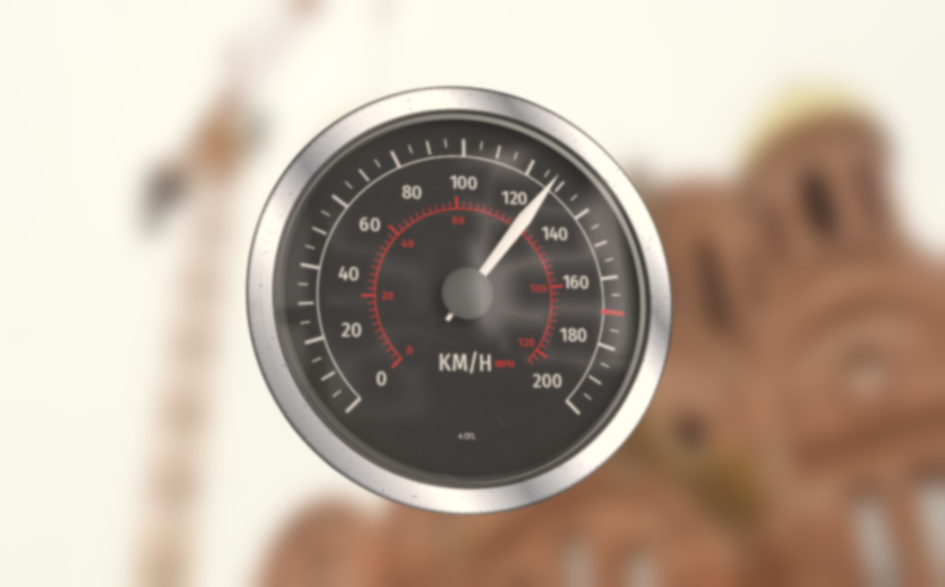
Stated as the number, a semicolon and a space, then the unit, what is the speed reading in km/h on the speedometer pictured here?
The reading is 127.5; km/h
